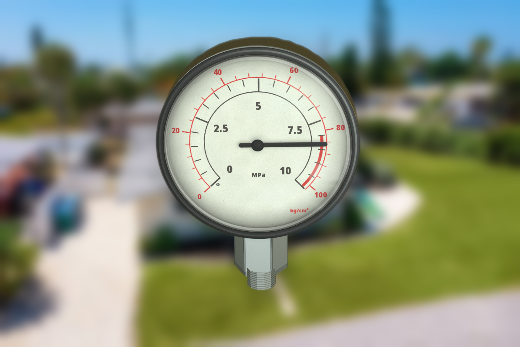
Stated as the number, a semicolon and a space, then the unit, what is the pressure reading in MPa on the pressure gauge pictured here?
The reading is 8.25; MPa
